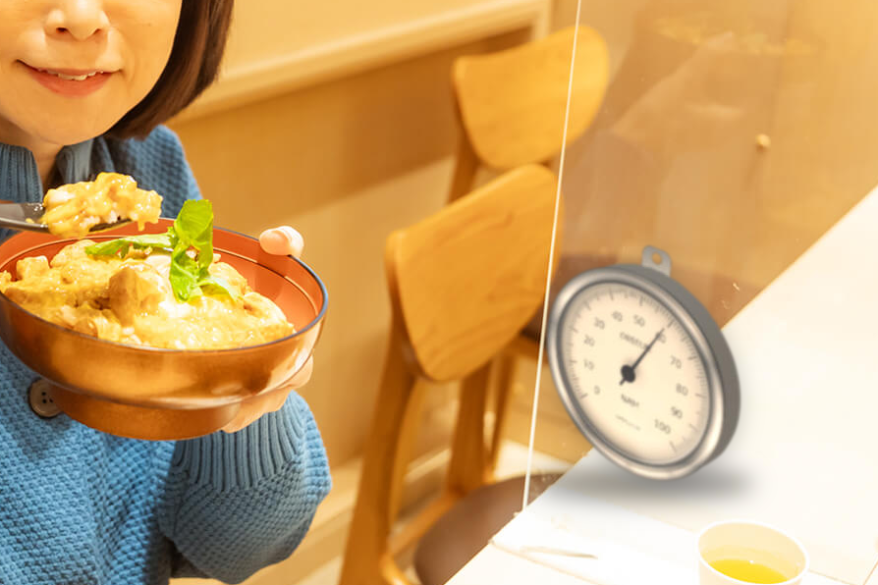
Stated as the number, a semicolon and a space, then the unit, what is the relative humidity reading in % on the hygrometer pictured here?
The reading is 60; %
